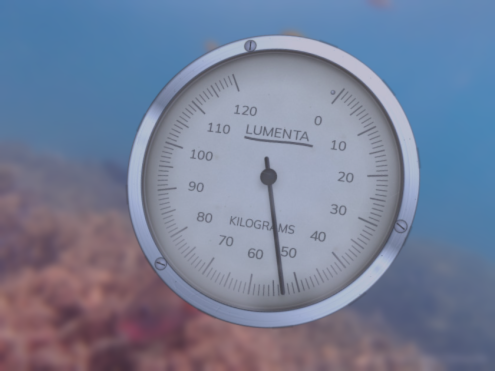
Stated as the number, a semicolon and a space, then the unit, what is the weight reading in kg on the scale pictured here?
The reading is 53; kg
